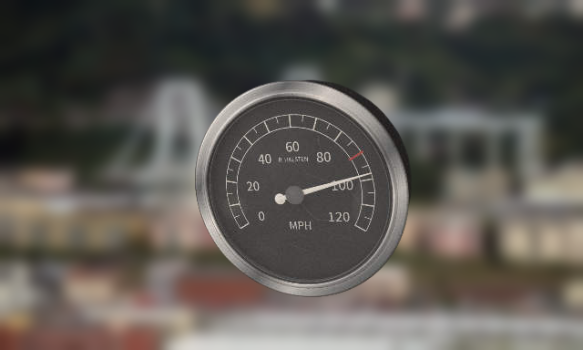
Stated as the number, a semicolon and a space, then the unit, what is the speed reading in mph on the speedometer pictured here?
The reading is 97.5; mph
